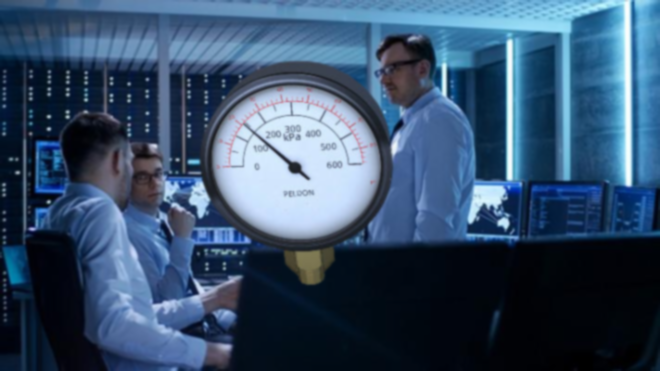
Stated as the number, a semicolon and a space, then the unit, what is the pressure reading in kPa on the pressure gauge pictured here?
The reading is 150; kPa
